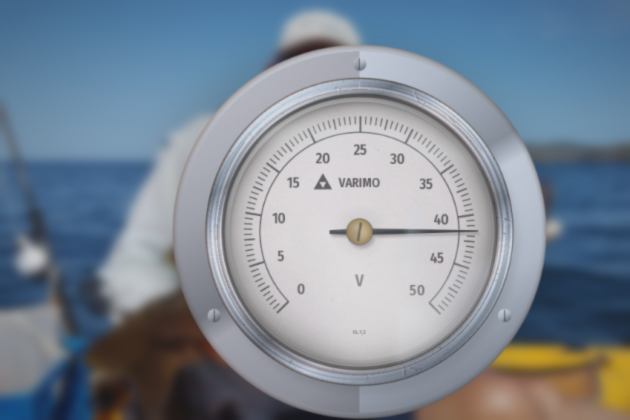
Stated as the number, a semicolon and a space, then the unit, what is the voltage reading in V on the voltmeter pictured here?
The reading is 41.5; V
